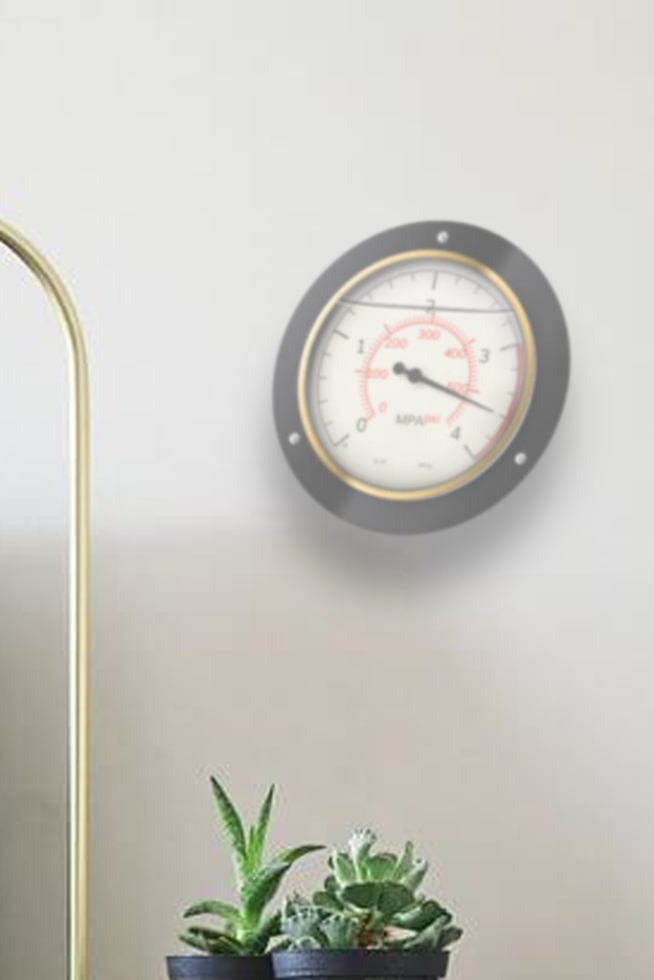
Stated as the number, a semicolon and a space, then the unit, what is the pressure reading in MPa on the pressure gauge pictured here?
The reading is 3.6; MPa
